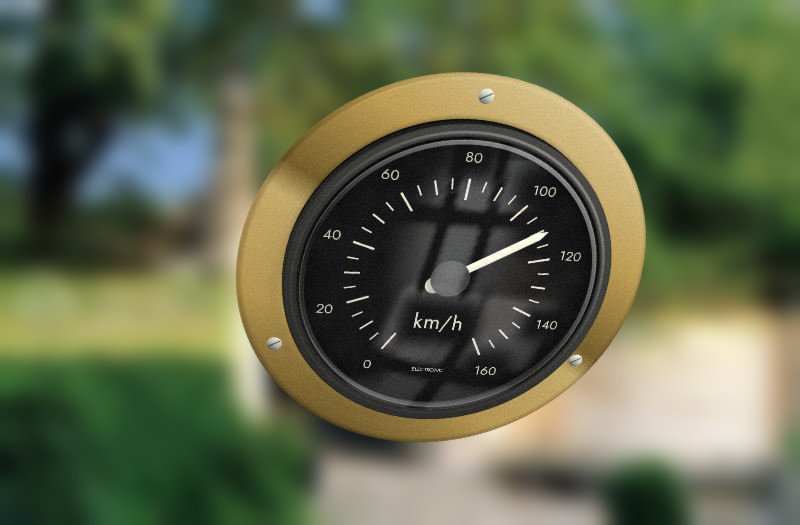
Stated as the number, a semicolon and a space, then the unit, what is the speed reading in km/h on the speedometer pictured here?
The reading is 110; km/h
